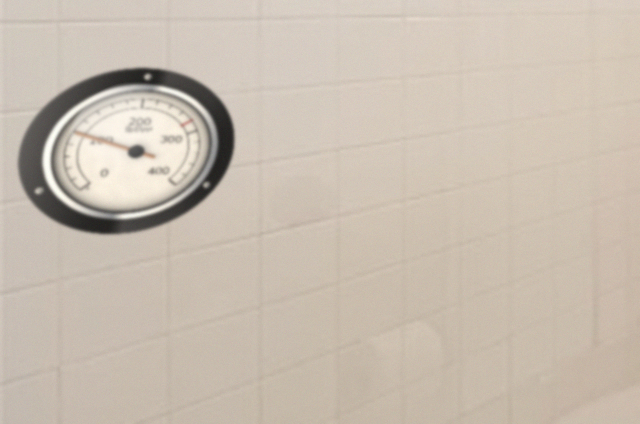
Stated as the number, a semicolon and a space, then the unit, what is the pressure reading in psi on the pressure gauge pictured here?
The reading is 100; psi
